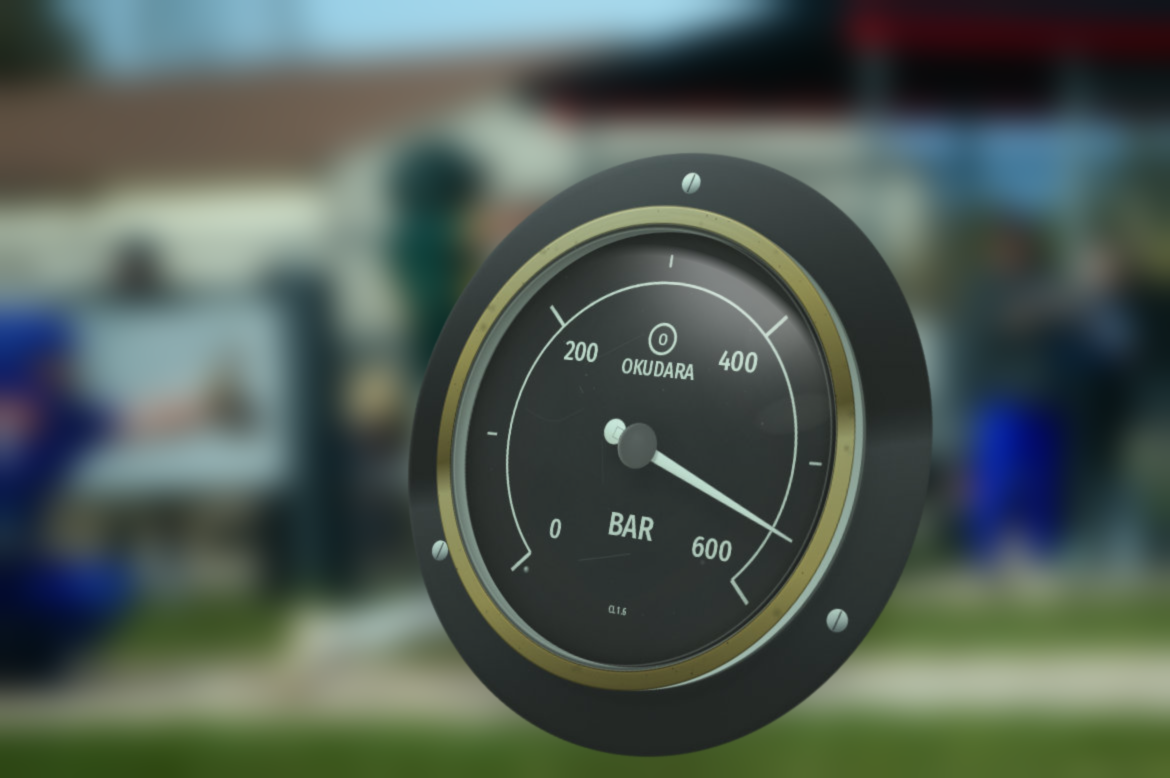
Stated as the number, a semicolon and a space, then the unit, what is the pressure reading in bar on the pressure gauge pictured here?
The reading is 550; bar
